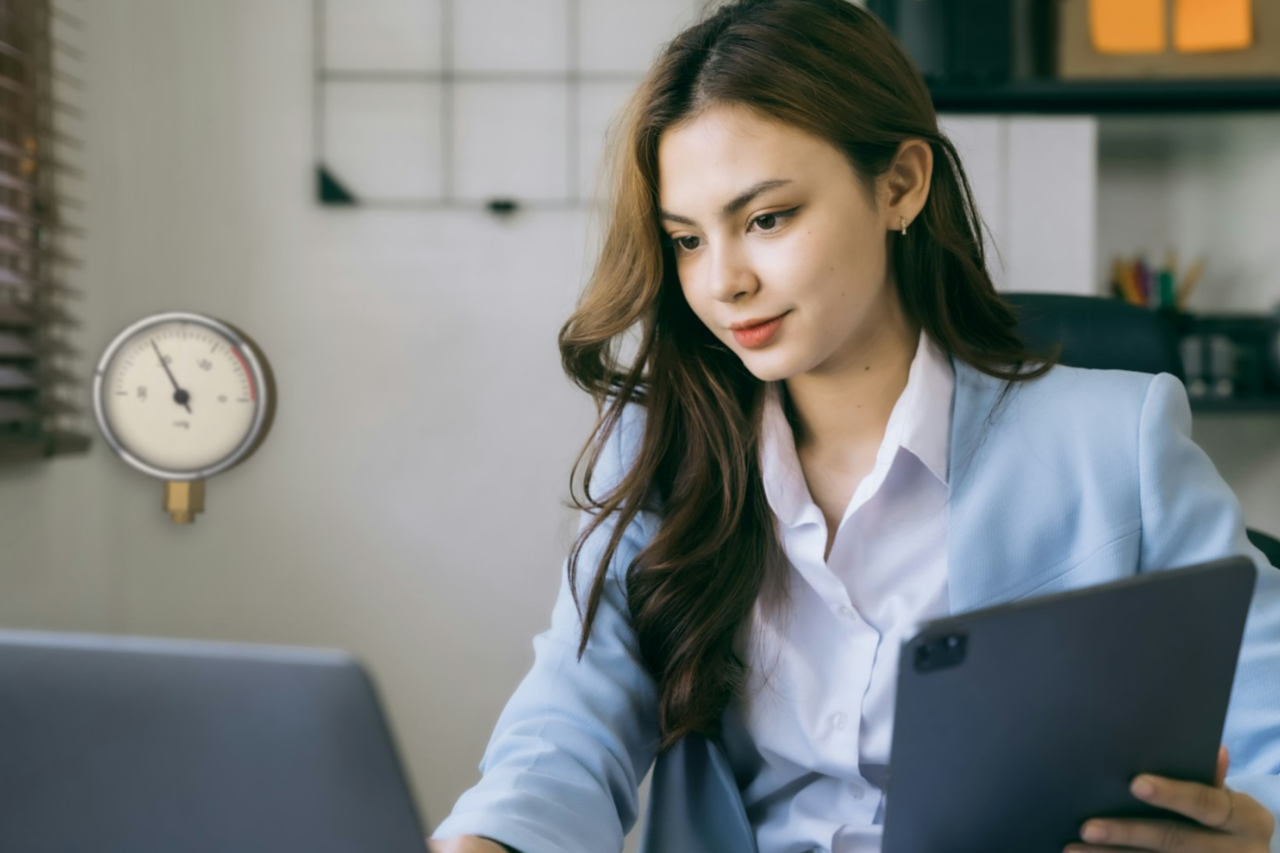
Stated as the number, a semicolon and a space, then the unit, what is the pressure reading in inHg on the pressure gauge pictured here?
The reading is -20; inHg
